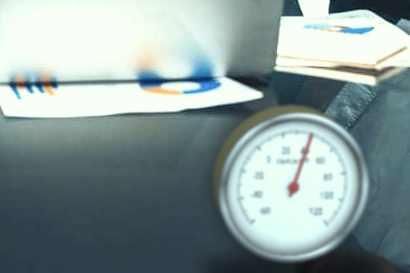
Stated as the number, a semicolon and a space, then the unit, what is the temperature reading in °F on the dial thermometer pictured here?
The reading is 40; °F
